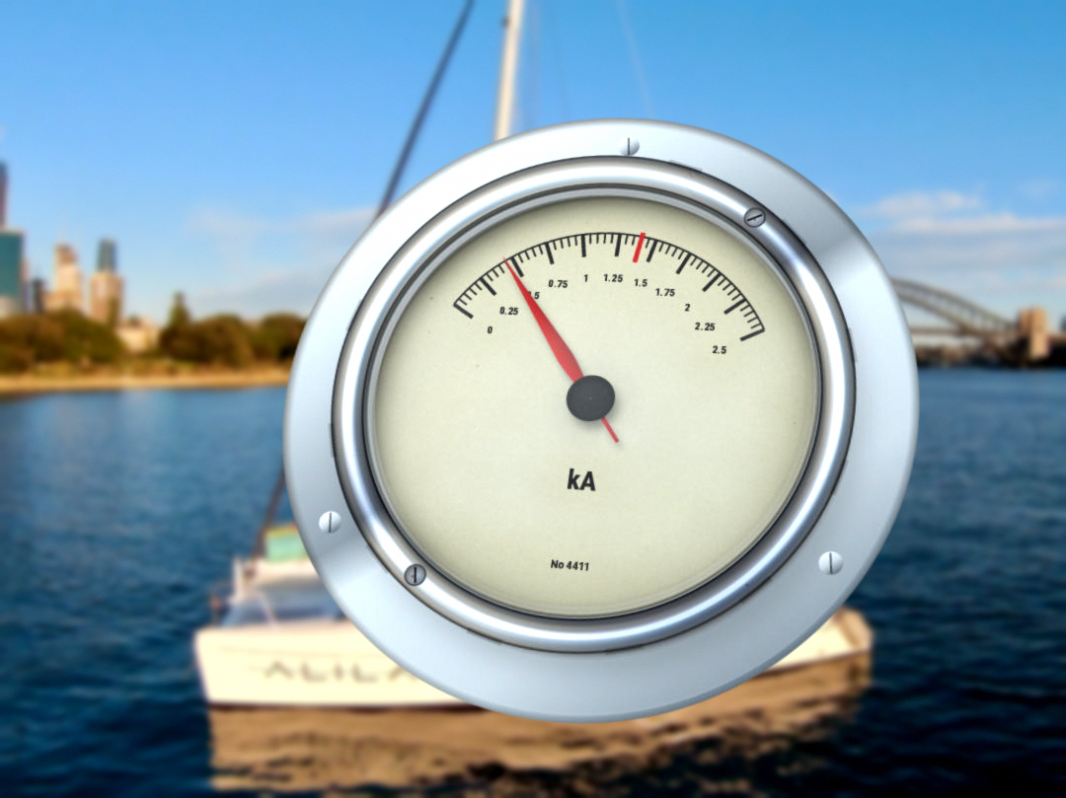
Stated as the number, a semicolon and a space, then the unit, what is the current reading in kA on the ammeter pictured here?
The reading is 0.45; kA
